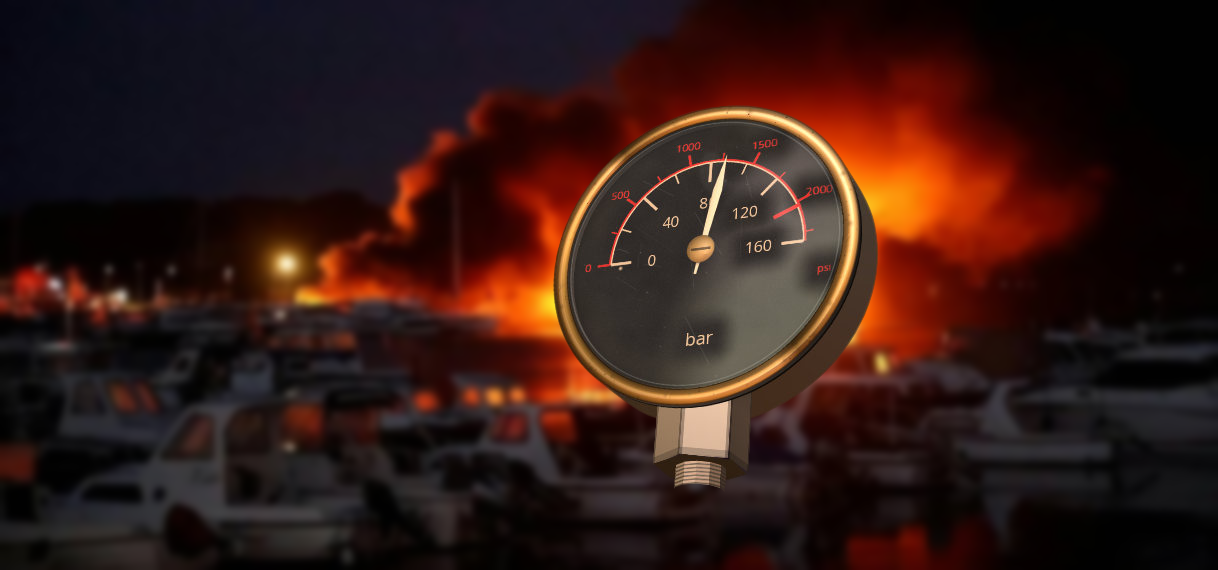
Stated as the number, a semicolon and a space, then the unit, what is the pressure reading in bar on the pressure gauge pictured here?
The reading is 90; bar
